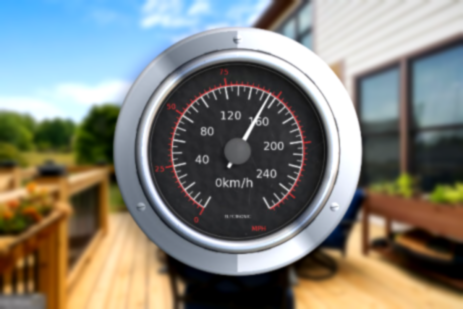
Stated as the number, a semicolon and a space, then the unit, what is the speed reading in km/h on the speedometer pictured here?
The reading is 155; km/h
